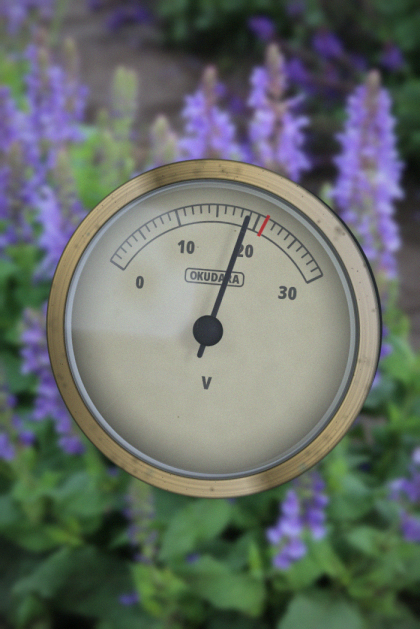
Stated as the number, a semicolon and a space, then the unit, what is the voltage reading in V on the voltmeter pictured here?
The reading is 19; V
